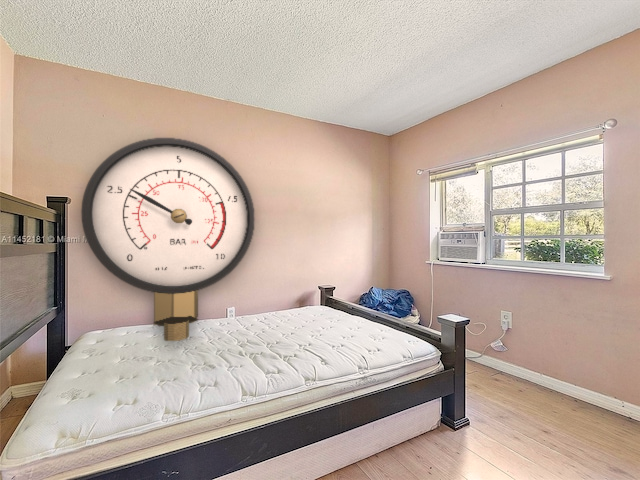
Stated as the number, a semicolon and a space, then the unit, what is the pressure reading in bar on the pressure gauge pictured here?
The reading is 2.75; bar
